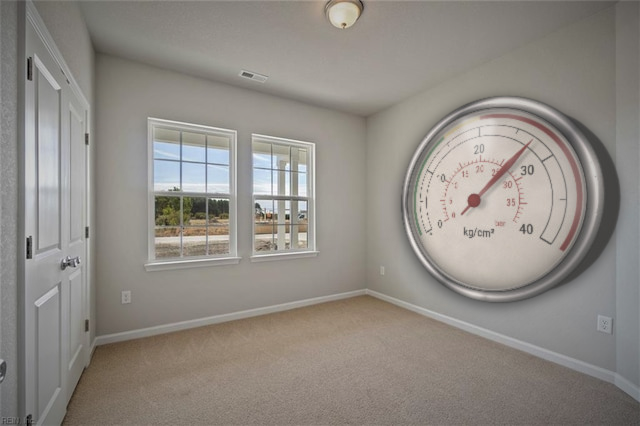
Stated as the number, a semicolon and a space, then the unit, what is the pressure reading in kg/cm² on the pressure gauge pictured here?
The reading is 27.5; kg/cm²
